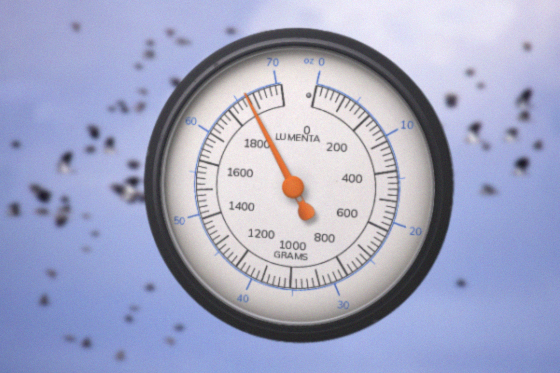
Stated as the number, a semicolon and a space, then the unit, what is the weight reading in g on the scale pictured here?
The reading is 1880; g
